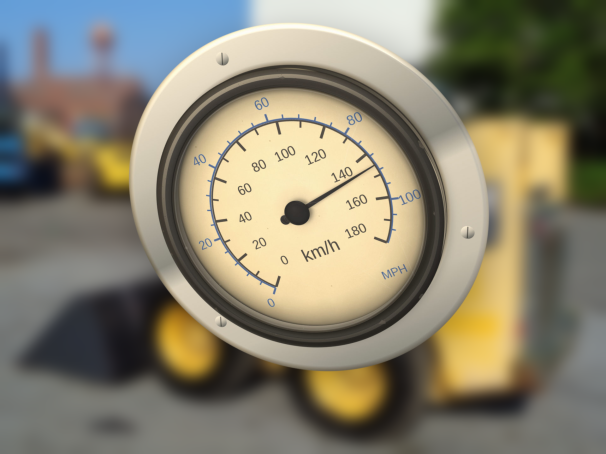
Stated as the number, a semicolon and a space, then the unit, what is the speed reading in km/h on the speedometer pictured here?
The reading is 145; km/h
